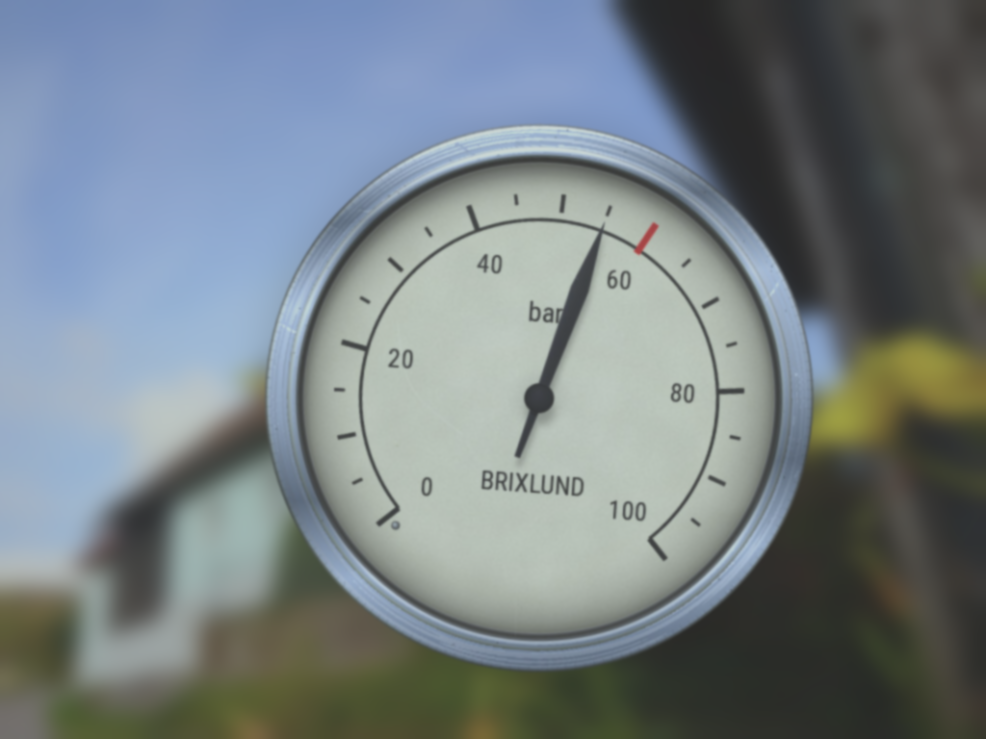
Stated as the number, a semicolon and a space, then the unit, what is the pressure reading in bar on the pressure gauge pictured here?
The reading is 55; bar
